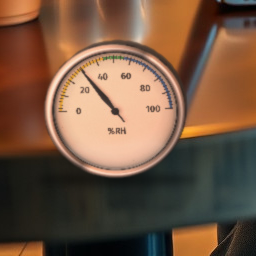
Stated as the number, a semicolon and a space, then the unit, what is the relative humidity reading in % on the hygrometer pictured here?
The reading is 30; %
